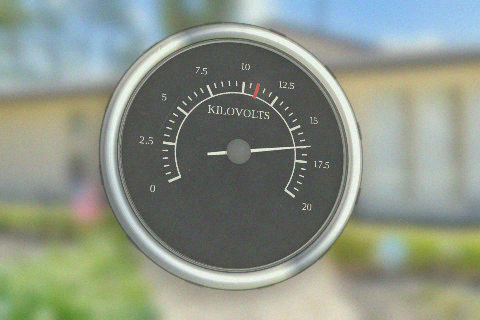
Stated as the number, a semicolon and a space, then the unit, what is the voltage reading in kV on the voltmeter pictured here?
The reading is 16.5; kV
